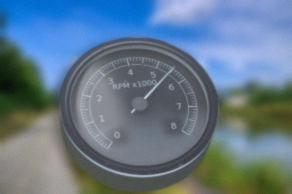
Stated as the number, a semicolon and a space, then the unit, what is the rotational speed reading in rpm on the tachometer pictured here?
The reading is 5500; rpm
